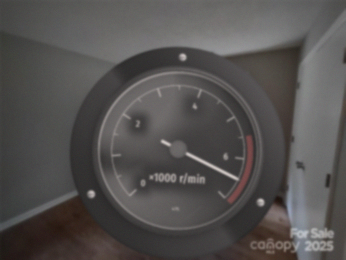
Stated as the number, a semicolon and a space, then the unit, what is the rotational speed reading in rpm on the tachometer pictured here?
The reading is 6500; rpm
